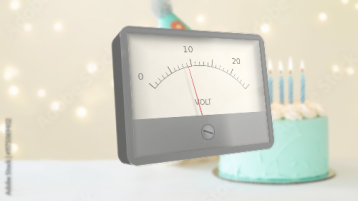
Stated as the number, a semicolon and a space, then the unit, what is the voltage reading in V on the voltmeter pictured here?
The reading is 9; V
